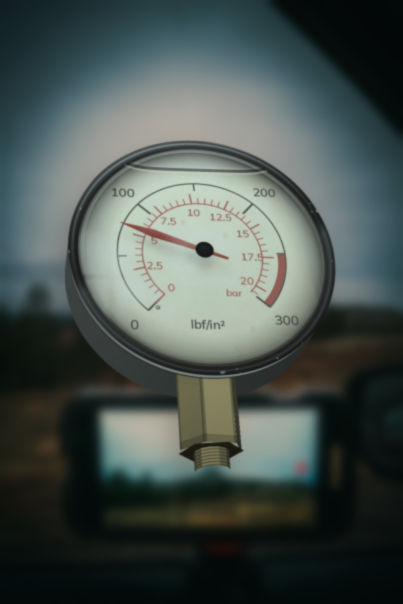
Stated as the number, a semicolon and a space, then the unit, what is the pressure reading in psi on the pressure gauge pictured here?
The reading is 75; psi
